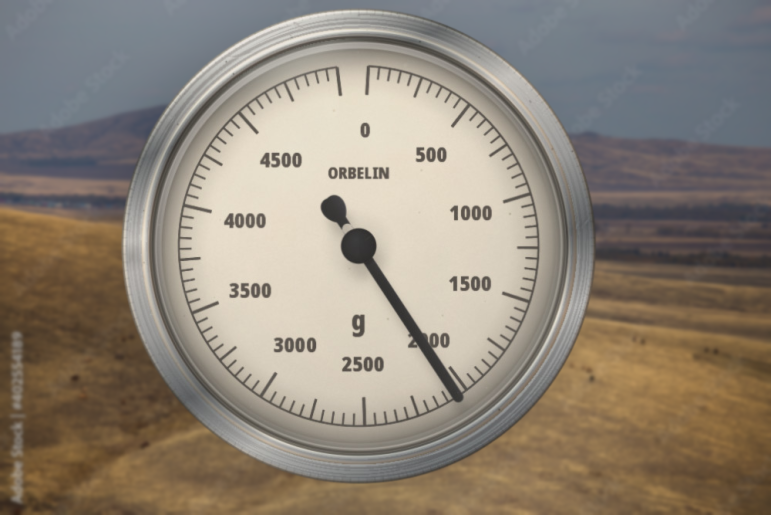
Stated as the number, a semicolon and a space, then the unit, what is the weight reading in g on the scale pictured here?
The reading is 2050; g
